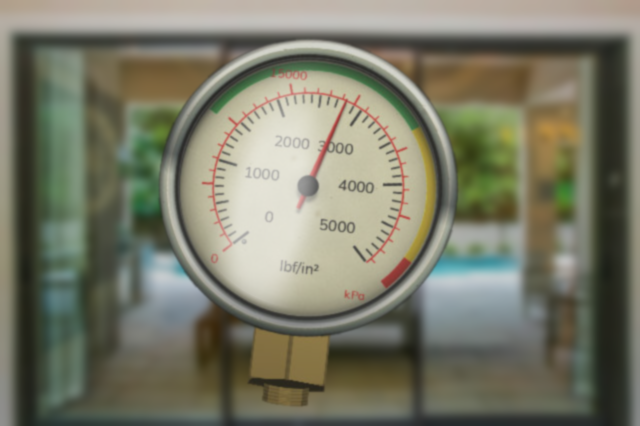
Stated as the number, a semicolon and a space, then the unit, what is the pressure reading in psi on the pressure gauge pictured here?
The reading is 2800; psi
